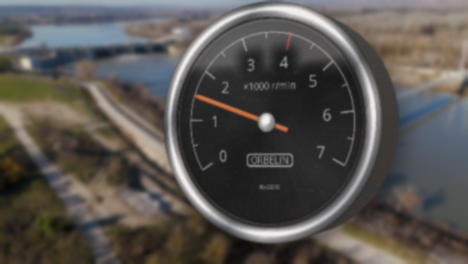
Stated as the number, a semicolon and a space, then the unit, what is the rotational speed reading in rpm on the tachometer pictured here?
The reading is 1500; rpm
